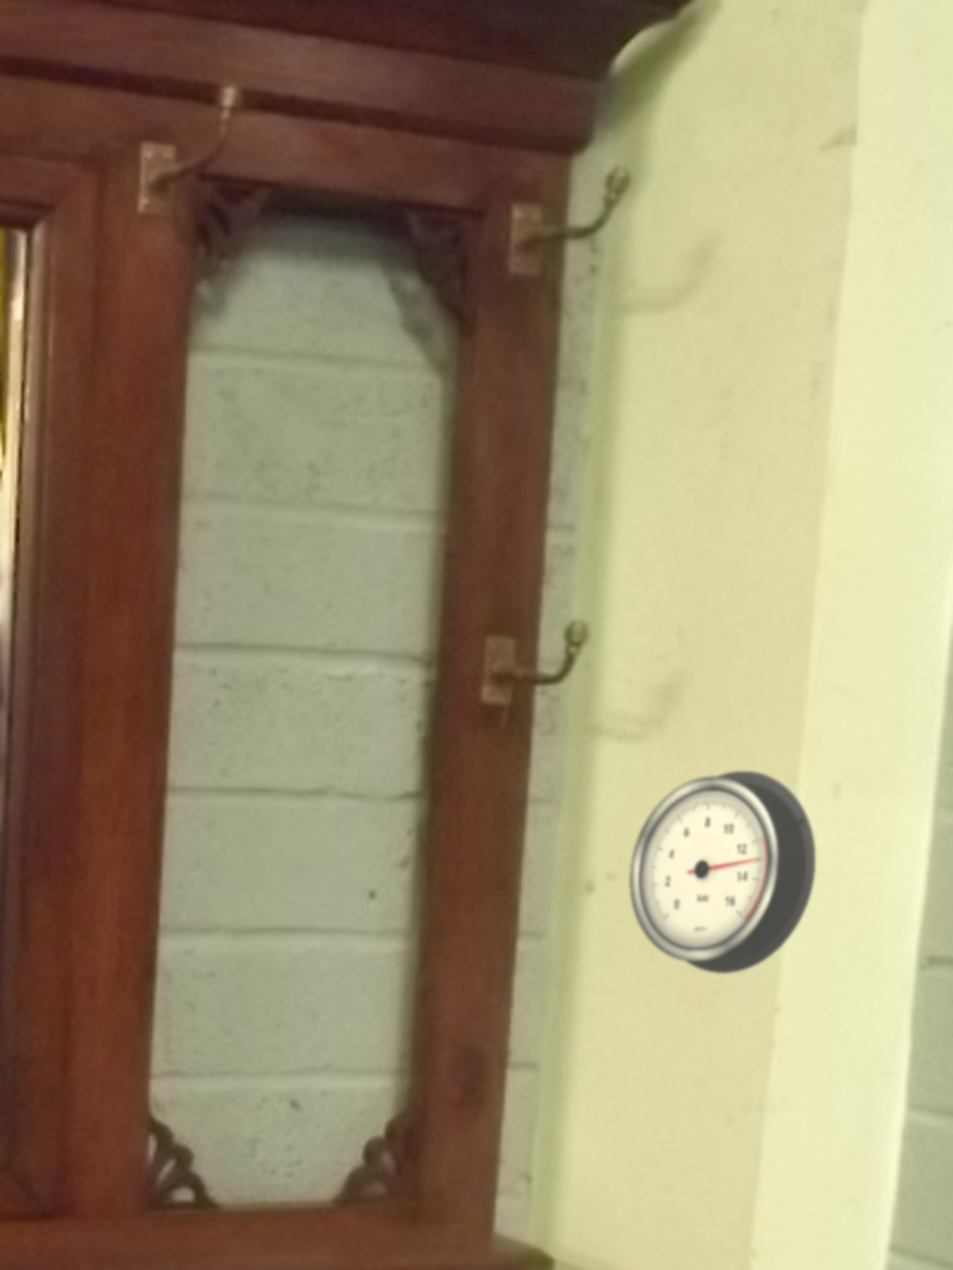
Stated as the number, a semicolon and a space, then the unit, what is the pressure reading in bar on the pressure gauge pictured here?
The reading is 13; bar
